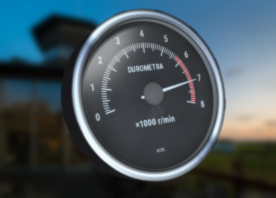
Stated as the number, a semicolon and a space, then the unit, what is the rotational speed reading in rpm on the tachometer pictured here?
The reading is 7000; rpm
